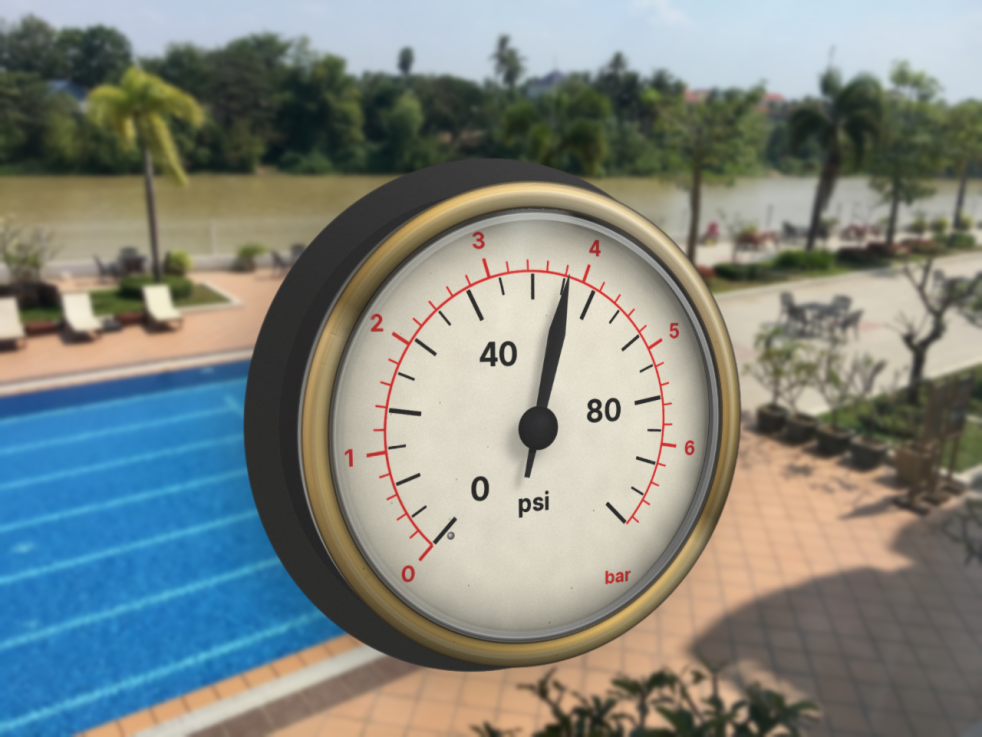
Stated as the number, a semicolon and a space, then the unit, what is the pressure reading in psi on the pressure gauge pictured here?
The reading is 55; psi
